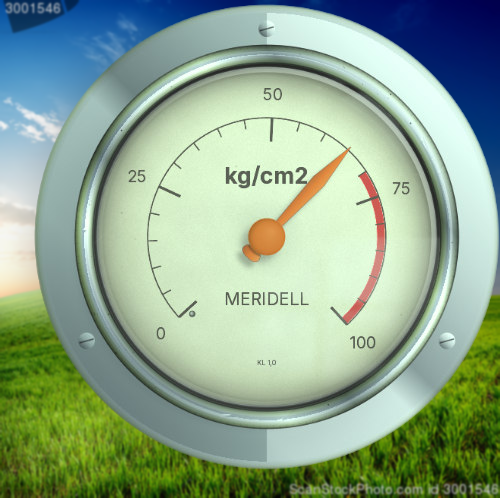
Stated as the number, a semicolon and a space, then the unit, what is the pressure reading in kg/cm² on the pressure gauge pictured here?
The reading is 65; kg/cm²
